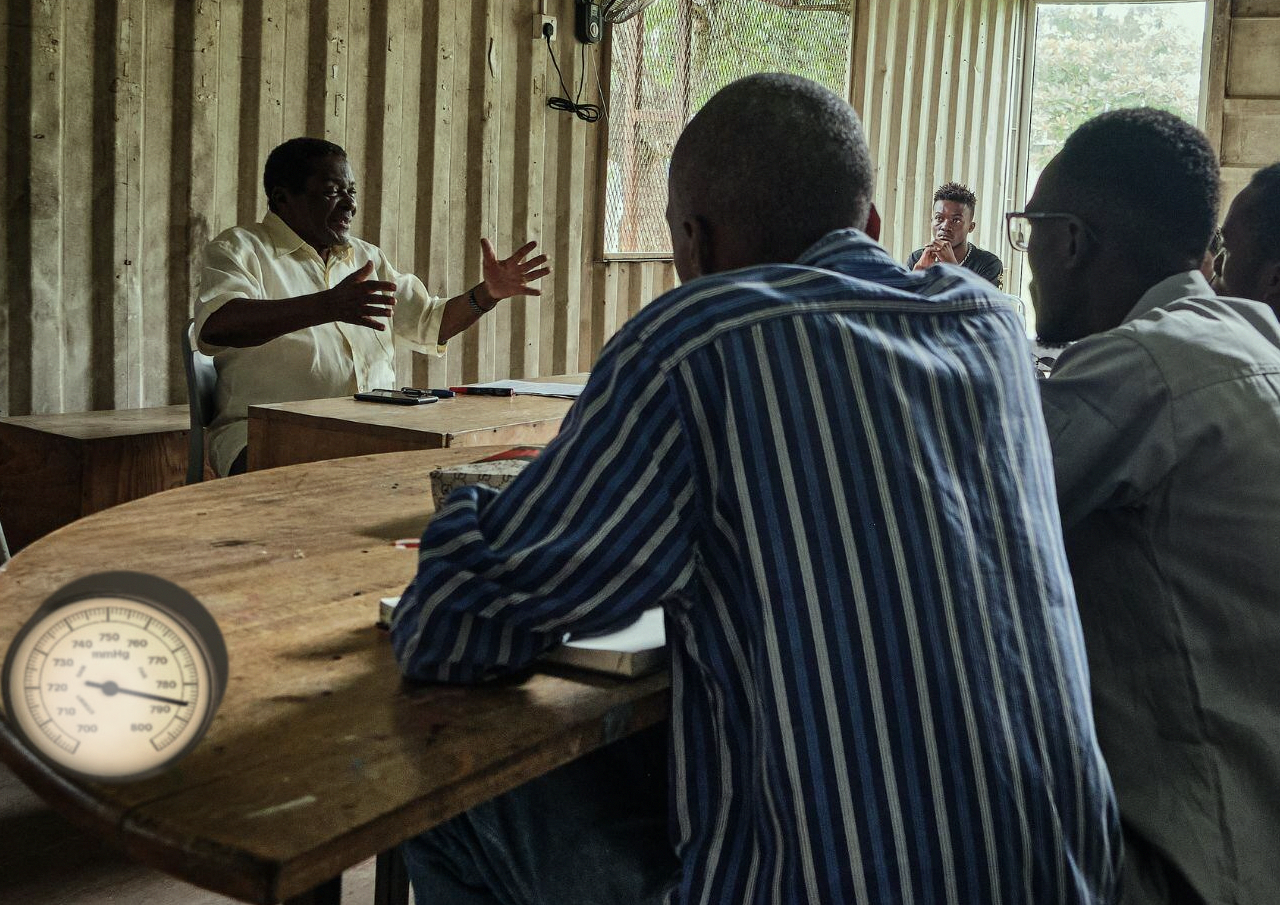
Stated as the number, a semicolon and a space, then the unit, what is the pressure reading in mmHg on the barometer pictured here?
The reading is 785; mmHg
